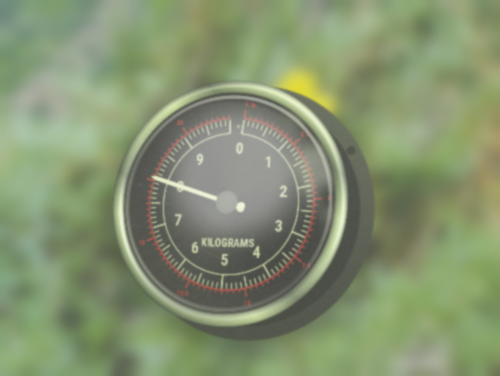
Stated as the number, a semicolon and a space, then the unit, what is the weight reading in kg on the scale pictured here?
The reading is 8; kg
